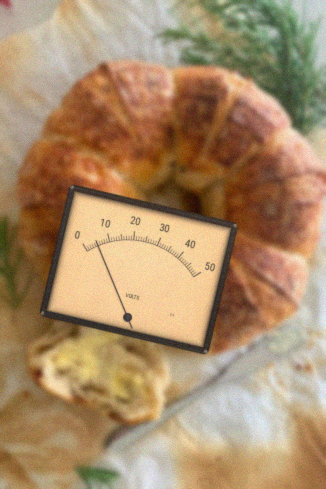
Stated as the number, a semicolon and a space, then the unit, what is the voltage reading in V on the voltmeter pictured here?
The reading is 5; V
